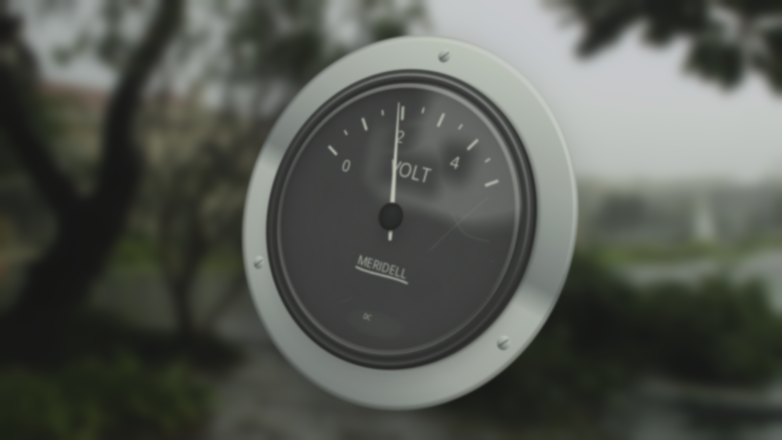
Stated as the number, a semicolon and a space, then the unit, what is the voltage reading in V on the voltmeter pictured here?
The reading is 2; V
